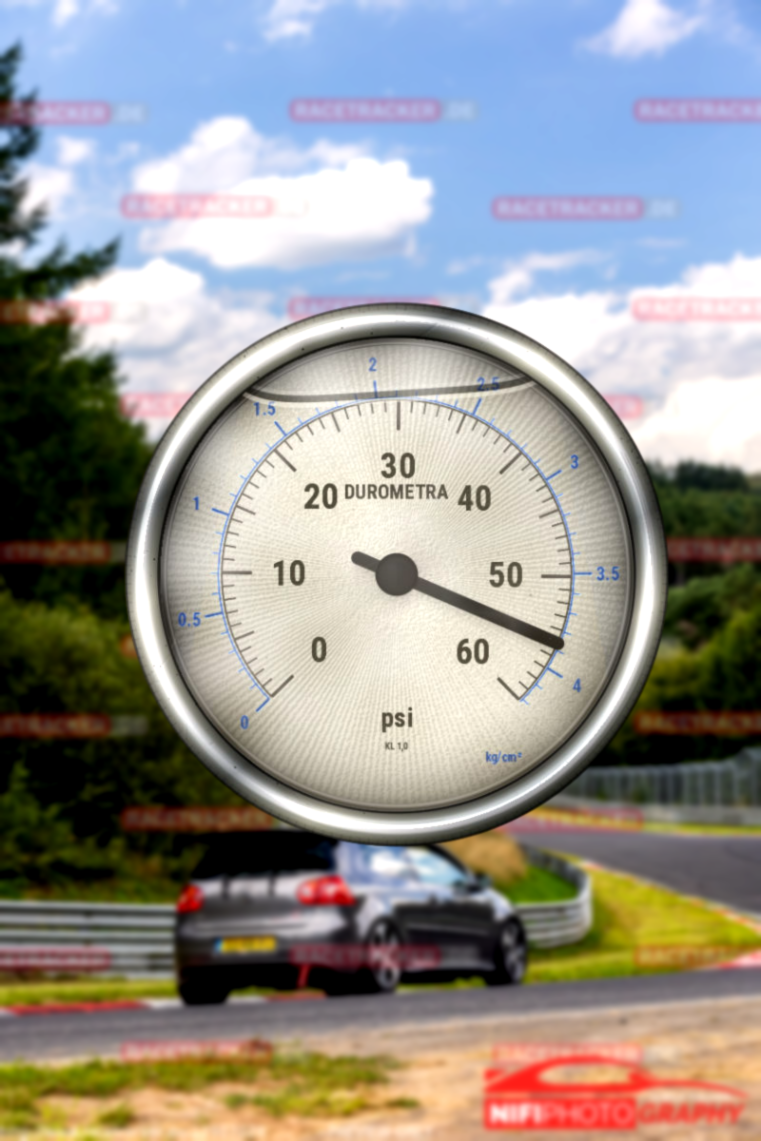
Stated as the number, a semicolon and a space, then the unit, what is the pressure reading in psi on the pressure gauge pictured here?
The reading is 55; psi
